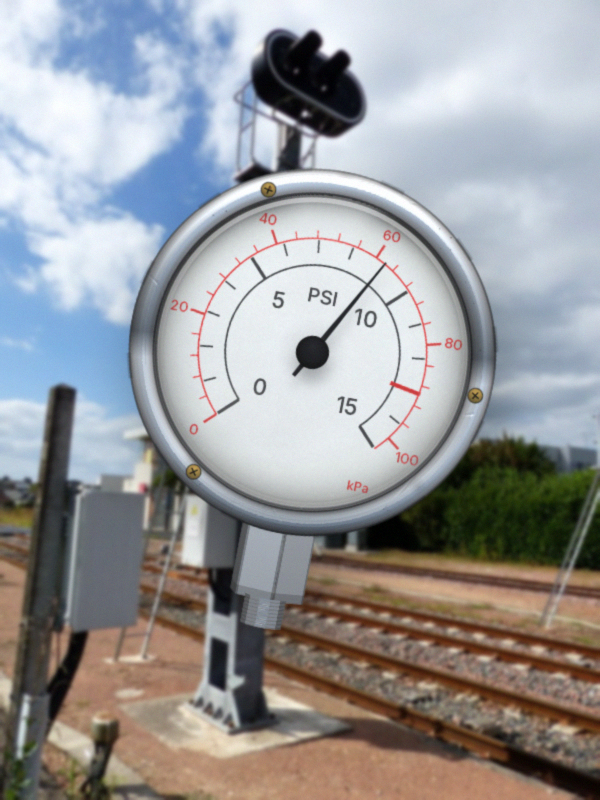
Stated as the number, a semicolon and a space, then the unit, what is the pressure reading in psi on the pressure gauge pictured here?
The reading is 9; psi
